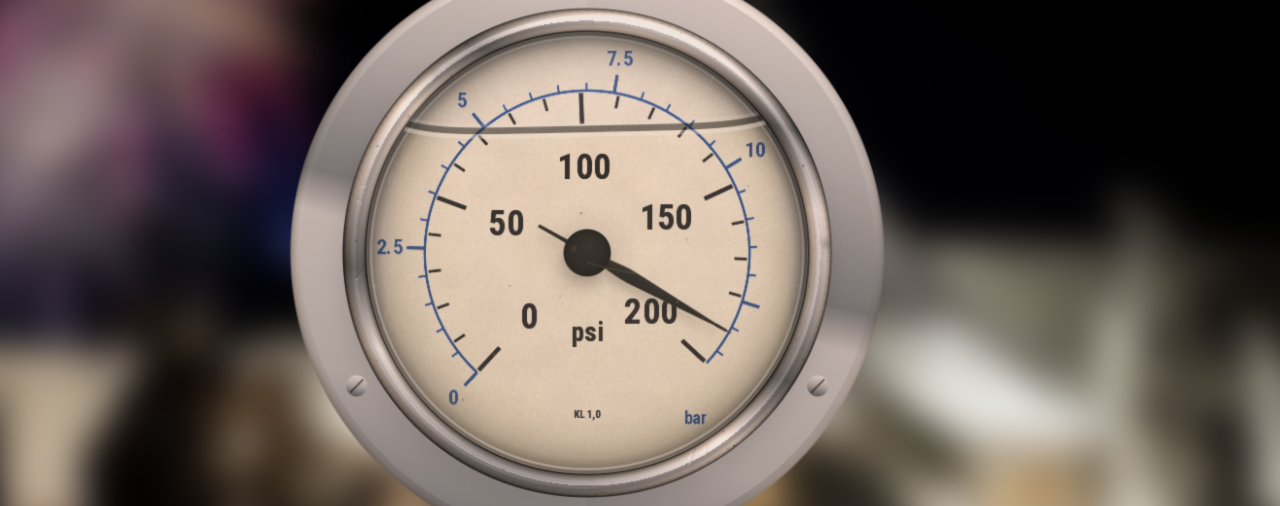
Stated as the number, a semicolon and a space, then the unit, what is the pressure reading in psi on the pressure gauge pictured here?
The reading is 190; psi
